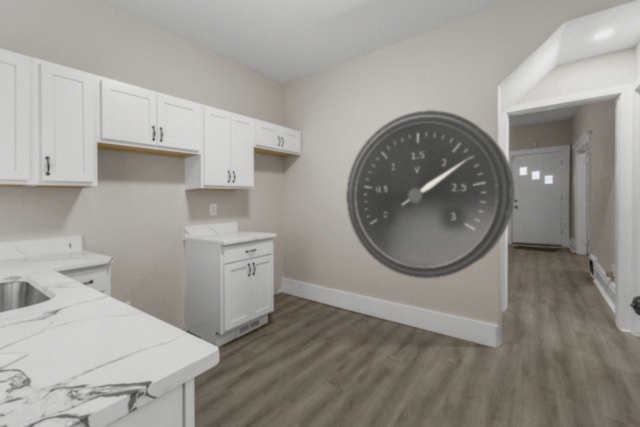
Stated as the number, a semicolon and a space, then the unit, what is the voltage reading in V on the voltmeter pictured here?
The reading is 2.2; V
